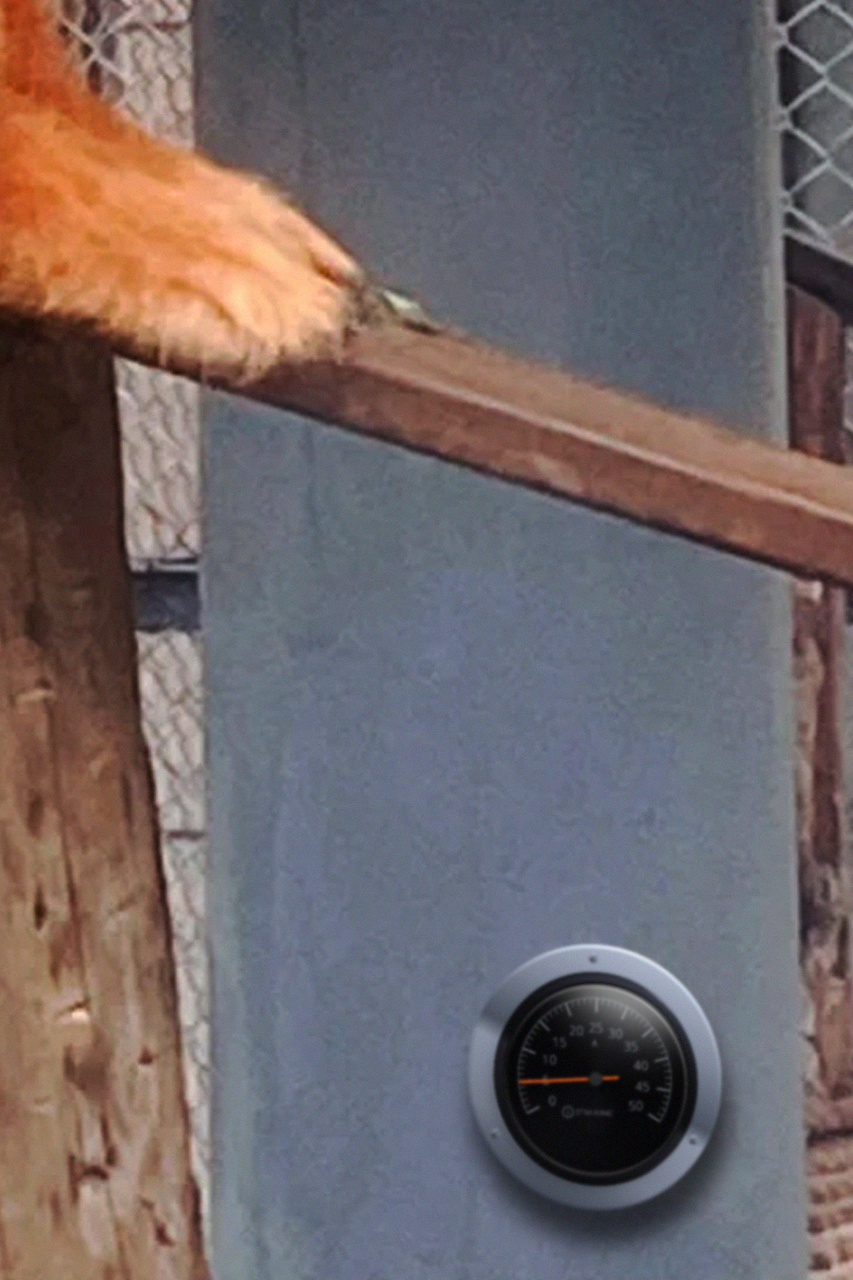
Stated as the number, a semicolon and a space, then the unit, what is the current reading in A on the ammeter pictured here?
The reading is 5; A
